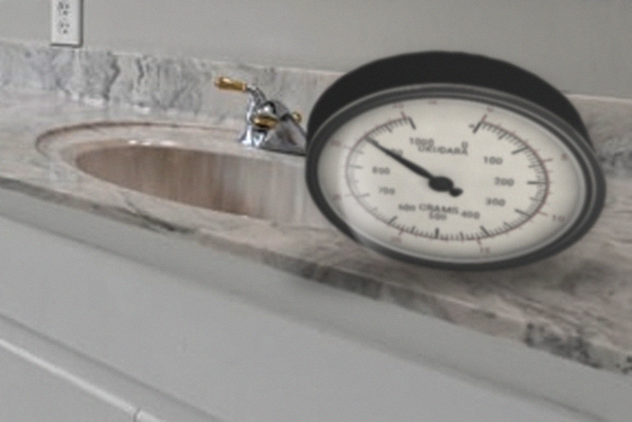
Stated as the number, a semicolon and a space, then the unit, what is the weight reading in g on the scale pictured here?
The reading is 900; g
